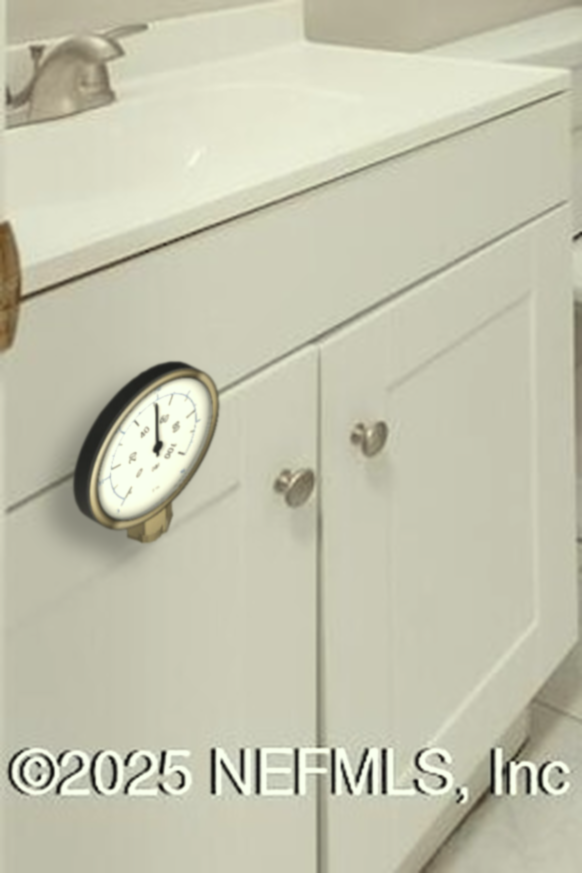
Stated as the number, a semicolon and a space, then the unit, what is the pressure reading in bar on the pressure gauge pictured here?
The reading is 50; bar
